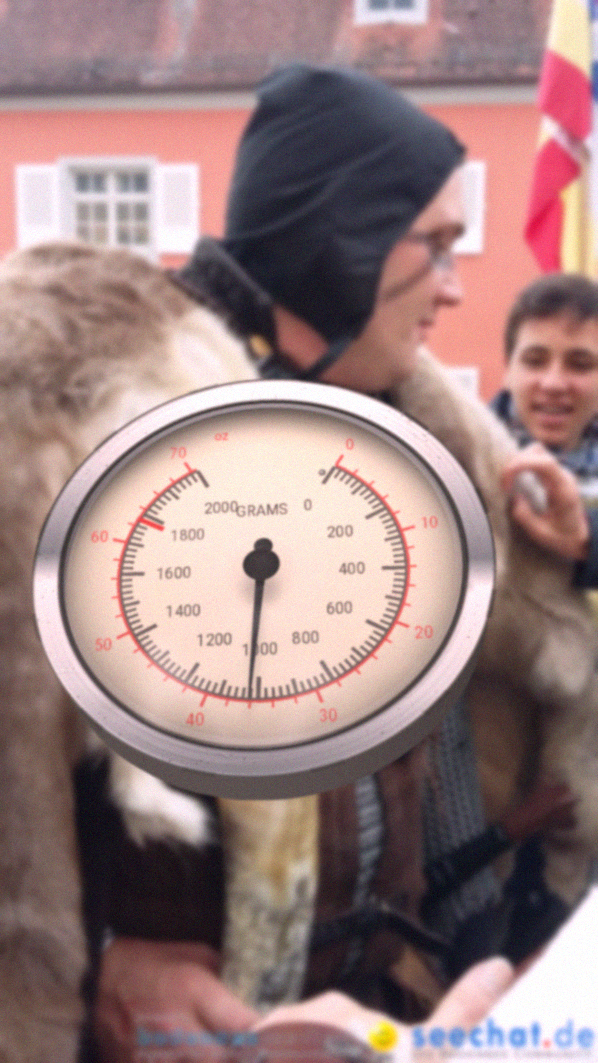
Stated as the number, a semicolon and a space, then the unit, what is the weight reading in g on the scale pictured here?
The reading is 1020; g
